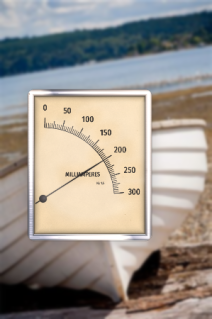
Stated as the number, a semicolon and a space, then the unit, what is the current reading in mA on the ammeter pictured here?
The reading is 200; mA
